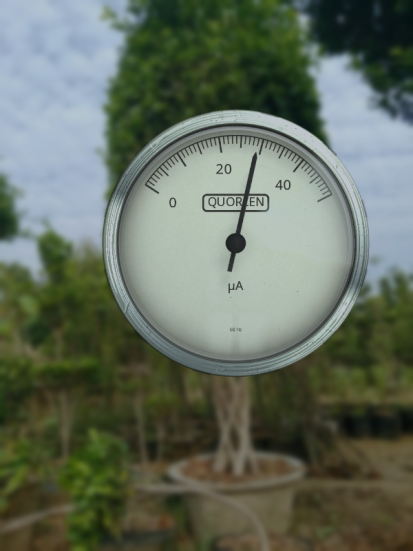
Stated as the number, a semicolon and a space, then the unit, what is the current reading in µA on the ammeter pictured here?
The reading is 29; µA
